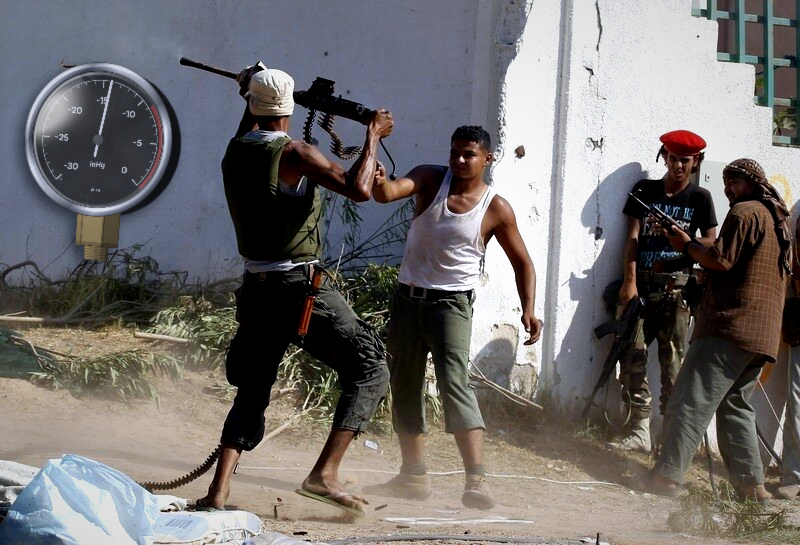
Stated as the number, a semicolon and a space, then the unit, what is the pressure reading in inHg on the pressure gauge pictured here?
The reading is -14; inHg
